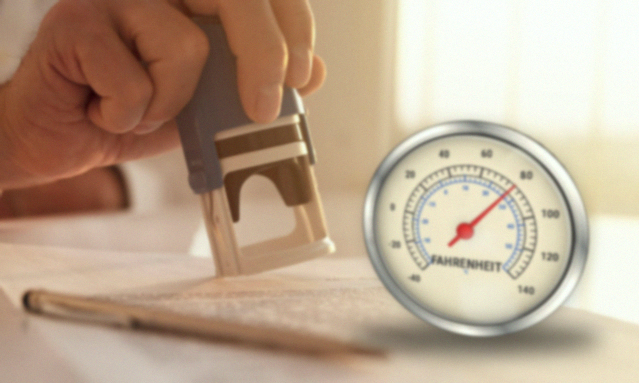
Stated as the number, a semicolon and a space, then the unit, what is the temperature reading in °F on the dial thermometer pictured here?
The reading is 80; °F
